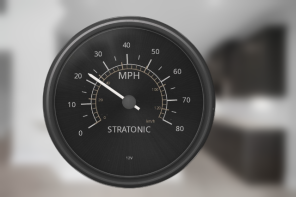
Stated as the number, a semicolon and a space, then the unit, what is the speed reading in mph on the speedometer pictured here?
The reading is 22.5; mph
